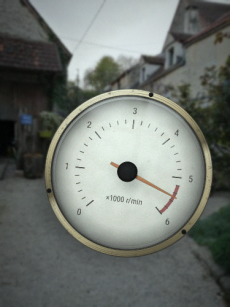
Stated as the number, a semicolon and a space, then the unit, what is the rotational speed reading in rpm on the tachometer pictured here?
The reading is 5500; rpm
